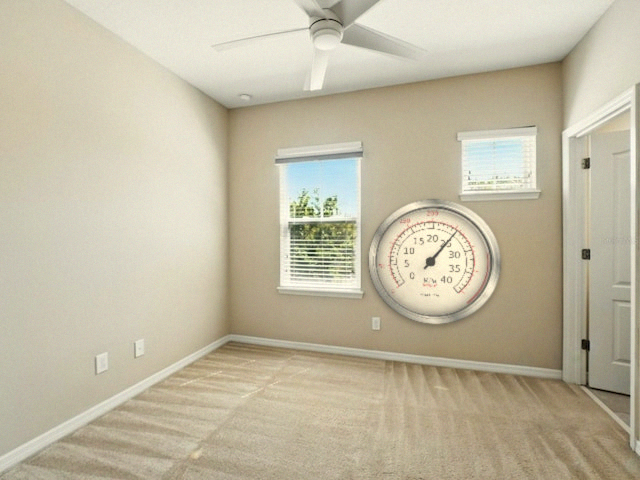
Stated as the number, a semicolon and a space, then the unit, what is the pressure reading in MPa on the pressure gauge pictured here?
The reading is 25; MPa
